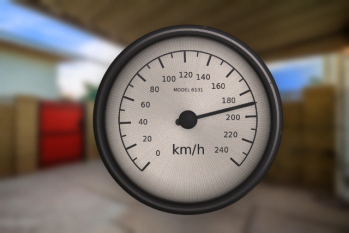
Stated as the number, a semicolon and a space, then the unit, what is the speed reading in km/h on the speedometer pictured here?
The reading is 190; km/h
